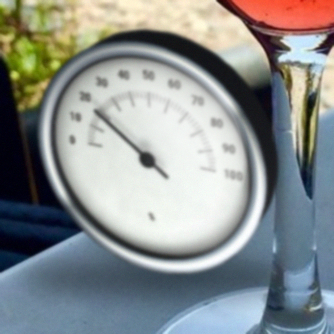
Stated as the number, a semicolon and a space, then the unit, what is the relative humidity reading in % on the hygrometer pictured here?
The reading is 20; %
